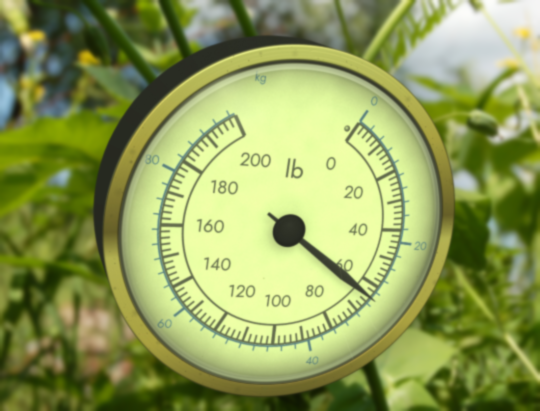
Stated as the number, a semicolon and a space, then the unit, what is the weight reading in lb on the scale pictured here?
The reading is 64; lb
